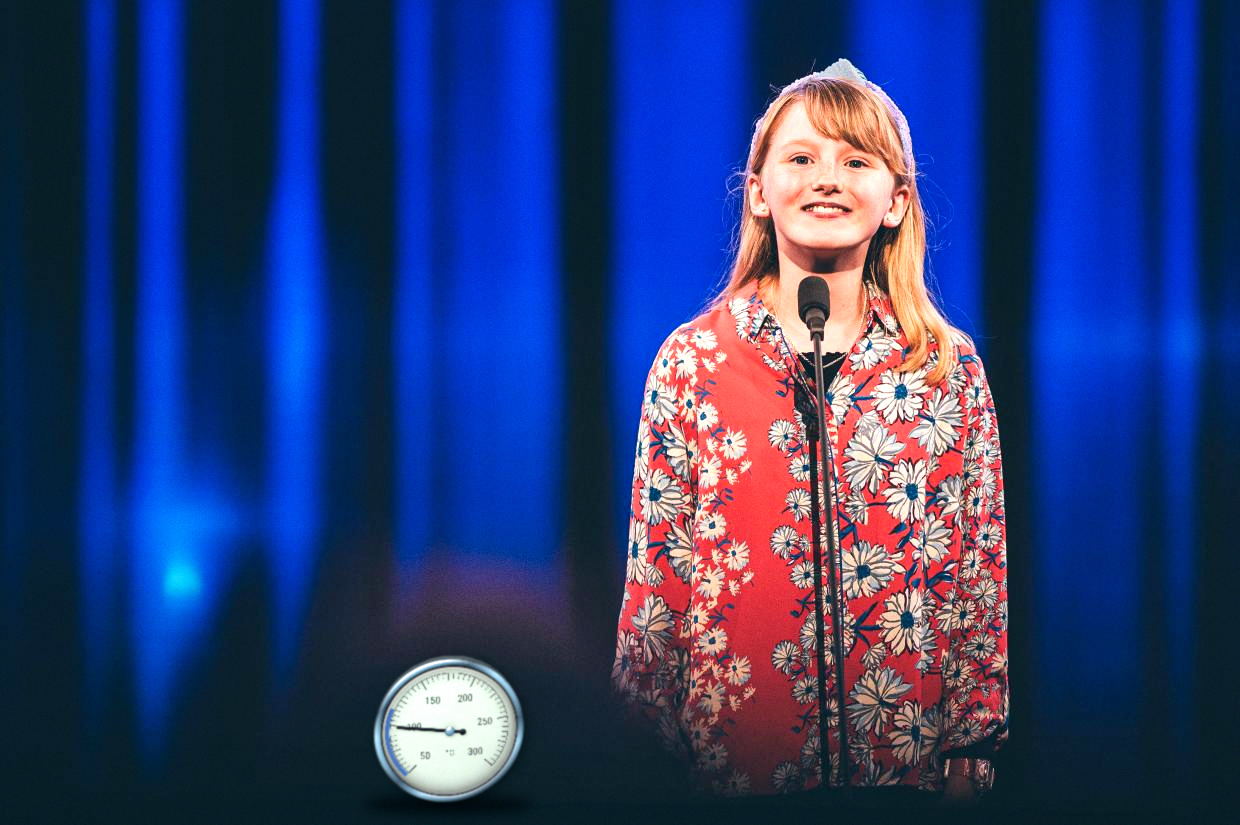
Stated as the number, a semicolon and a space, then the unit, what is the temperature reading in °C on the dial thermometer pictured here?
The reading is 100; °C
